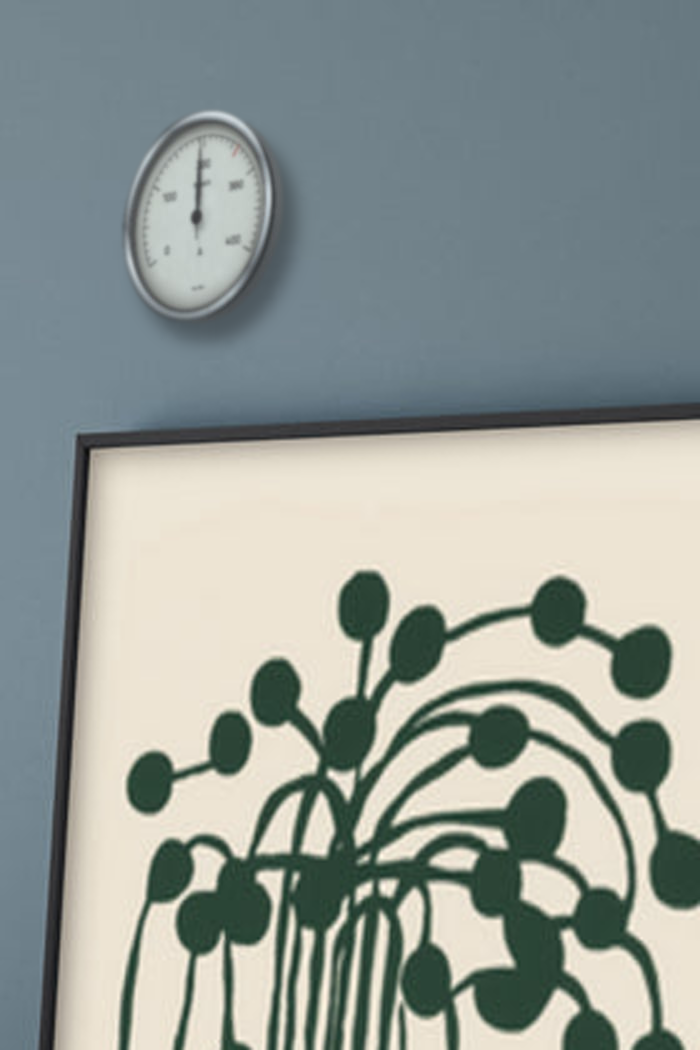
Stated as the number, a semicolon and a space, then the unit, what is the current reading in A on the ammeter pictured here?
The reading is 200; A
